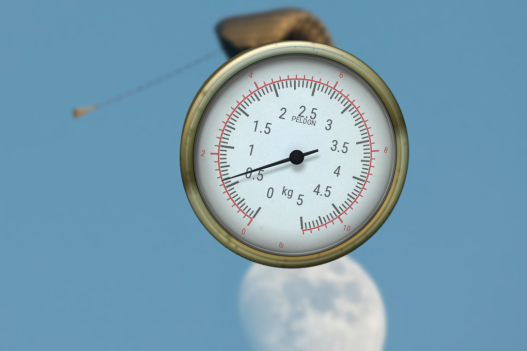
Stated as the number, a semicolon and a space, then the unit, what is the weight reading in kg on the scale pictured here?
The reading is 0.6; kg
